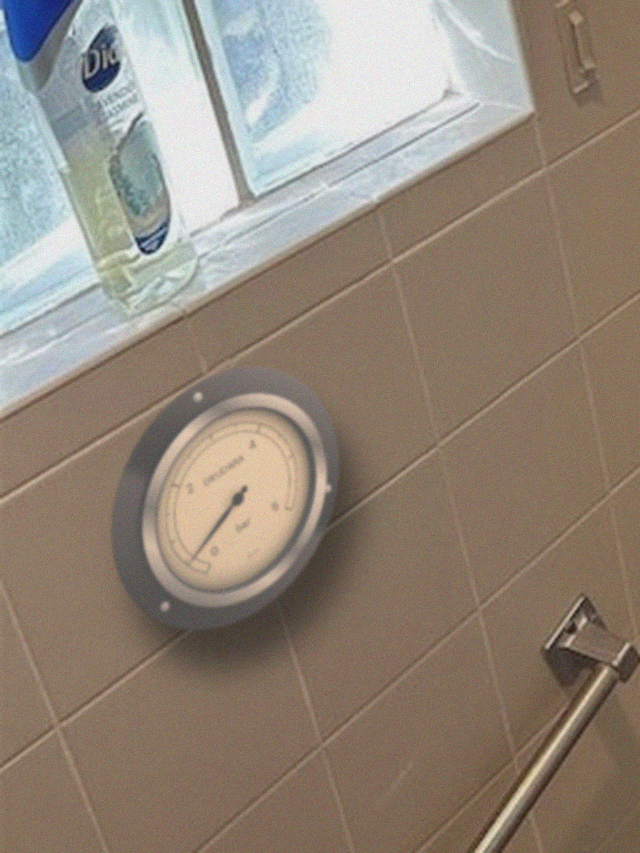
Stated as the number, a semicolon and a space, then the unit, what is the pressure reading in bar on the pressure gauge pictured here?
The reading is 0.5; bar
